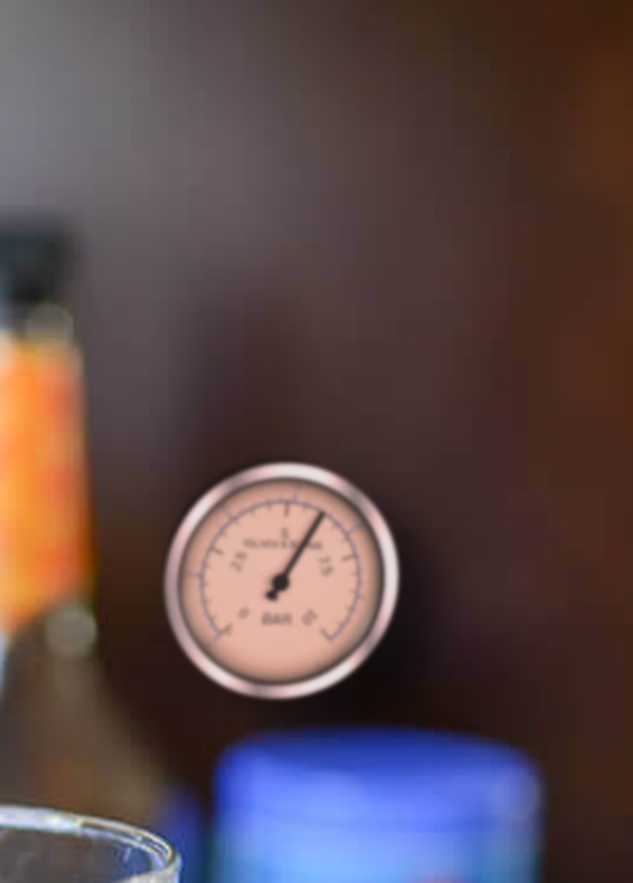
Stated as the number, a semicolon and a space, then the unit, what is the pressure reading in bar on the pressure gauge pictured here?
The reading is 6; bar
